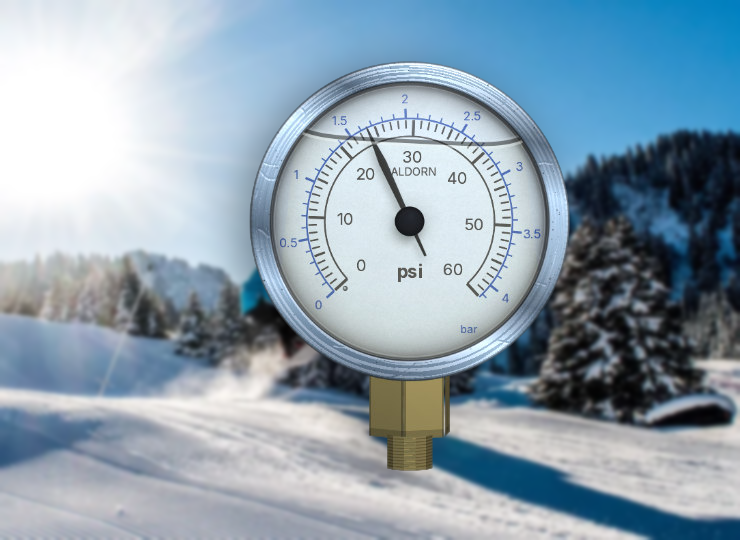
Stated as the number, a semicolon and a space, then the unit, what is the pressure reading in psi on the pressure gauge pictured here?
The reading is 24; psi
